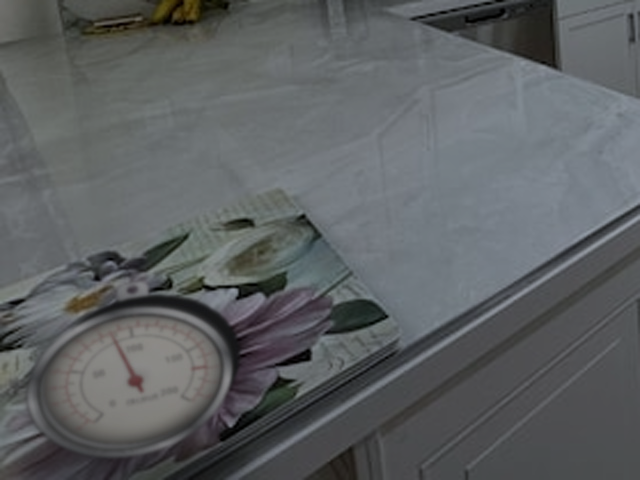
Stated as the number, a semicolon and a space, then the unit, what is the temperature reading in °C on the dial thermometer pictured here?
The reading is 90; °C
